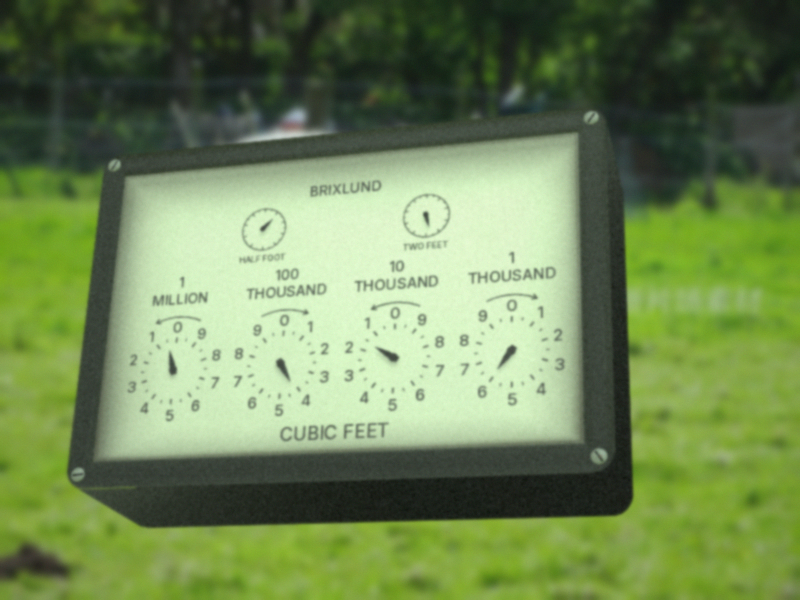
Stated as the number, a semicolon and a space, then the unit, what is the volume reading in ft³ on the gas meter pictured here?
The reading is 41600; ft³
